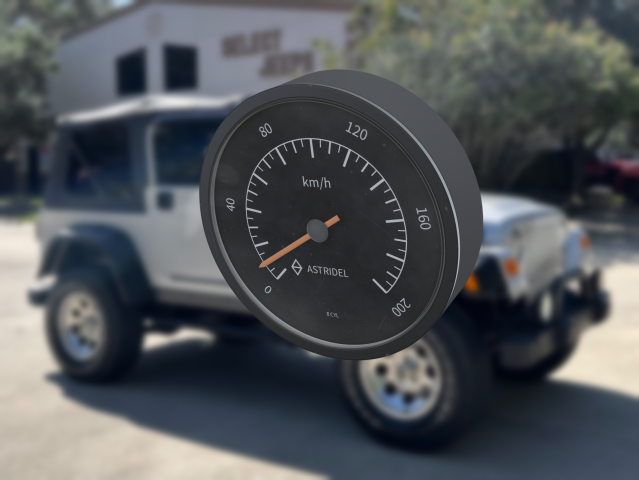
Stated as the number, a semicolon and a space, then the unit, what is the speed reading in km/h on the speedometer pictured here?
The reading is 10; km/h
